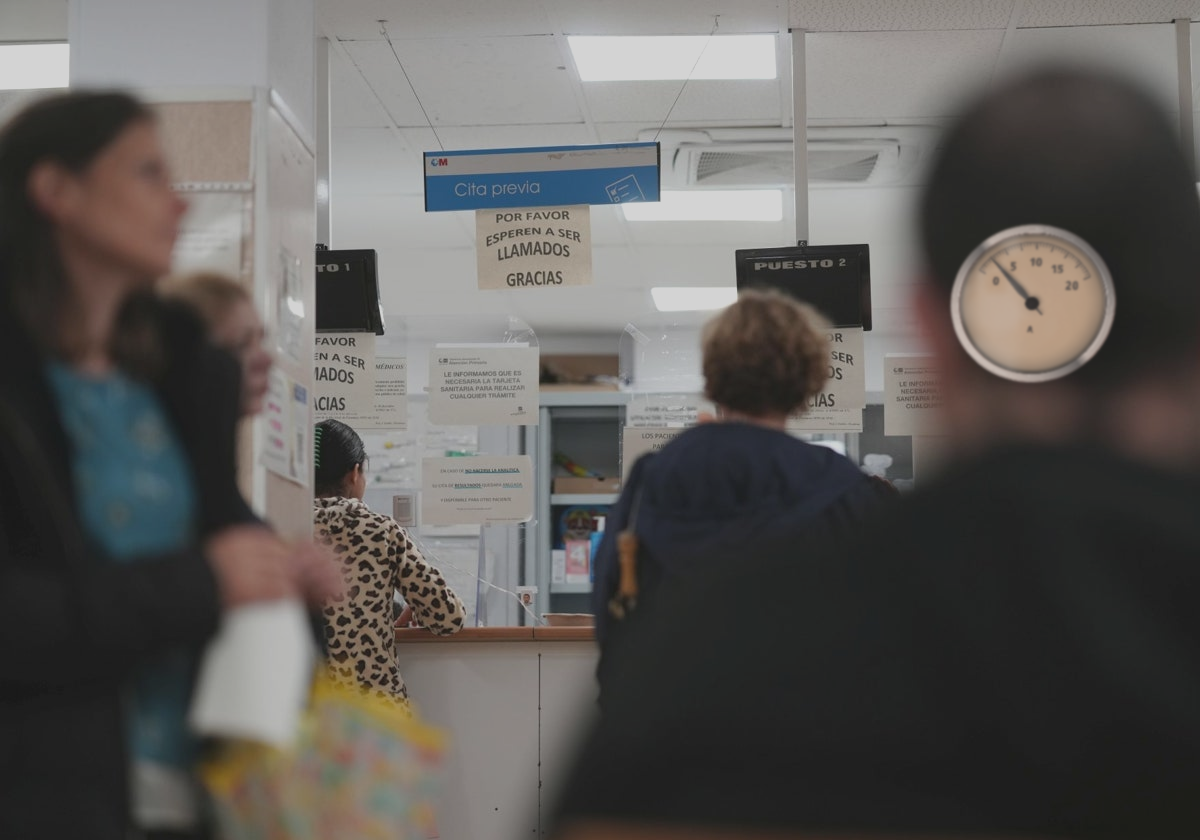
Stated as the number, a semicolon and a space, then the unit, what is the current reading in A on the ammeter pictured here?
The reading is 2.5; A
